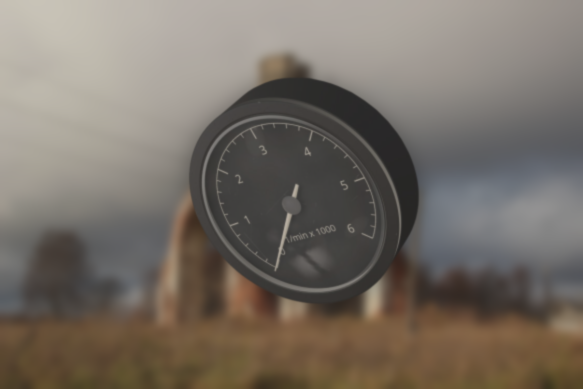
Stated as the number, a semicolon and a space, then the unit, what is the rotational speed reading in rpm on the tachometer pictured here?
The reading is 0; rpm
